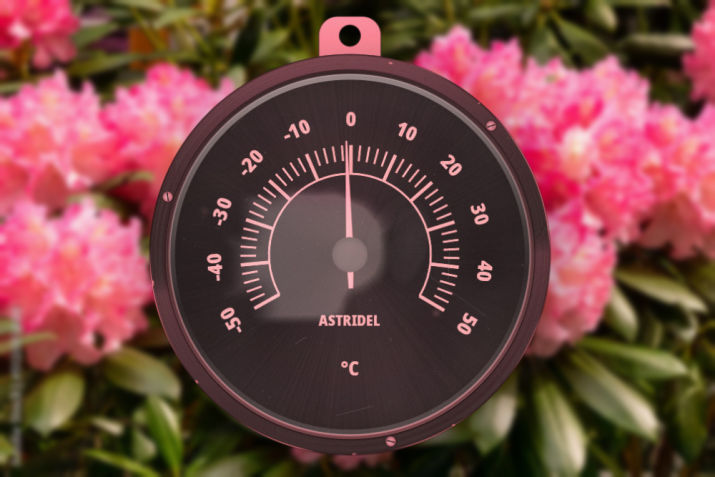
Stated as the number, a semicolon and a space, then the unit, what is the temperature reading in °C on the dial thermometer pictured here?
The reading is -1; °C
